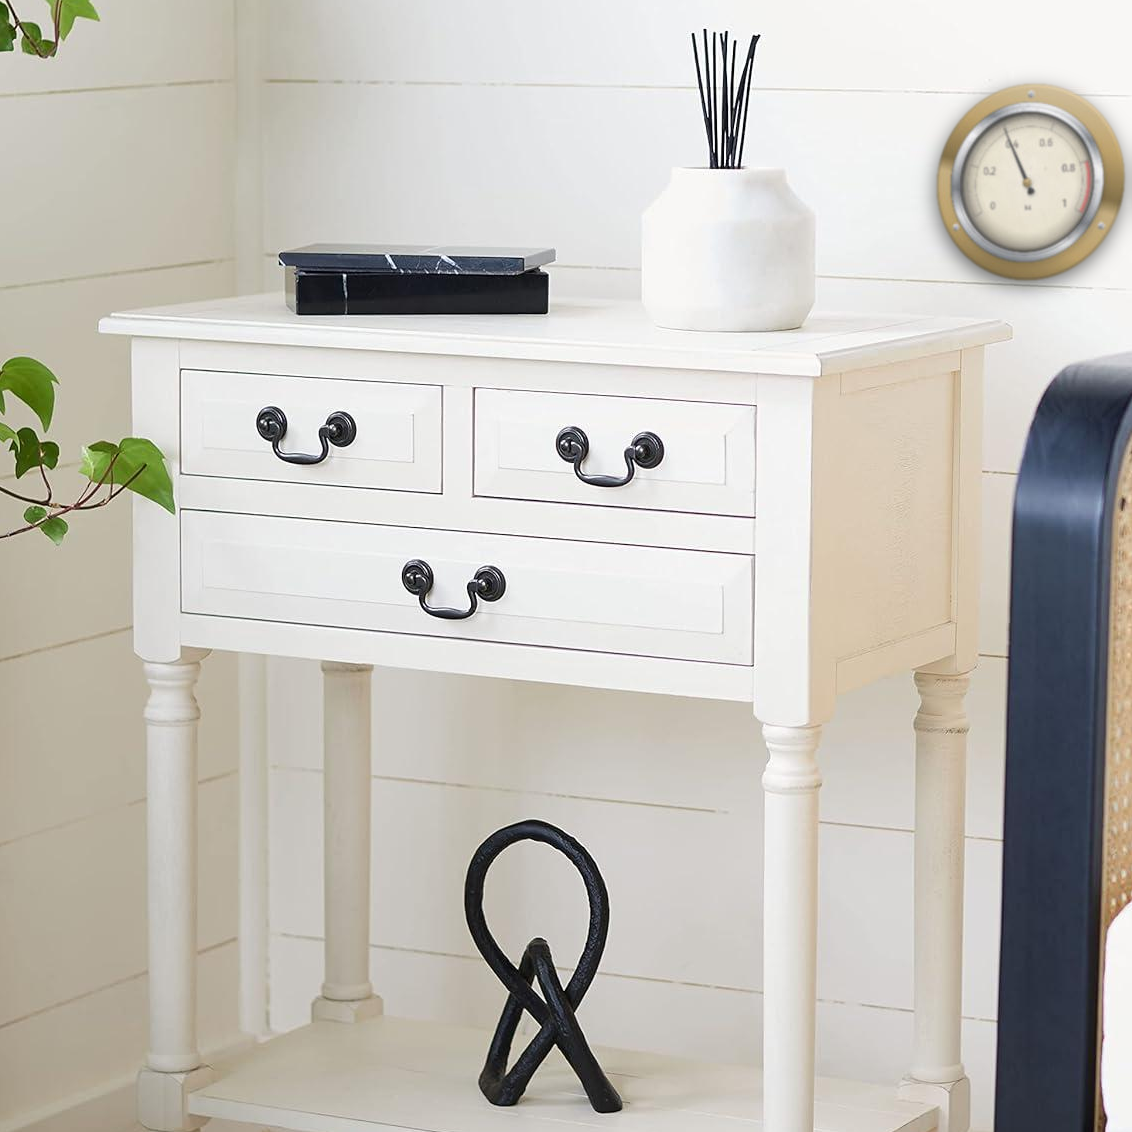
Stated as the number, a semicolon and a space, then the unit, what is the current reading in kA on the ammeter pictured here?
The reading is 0.4; kA
